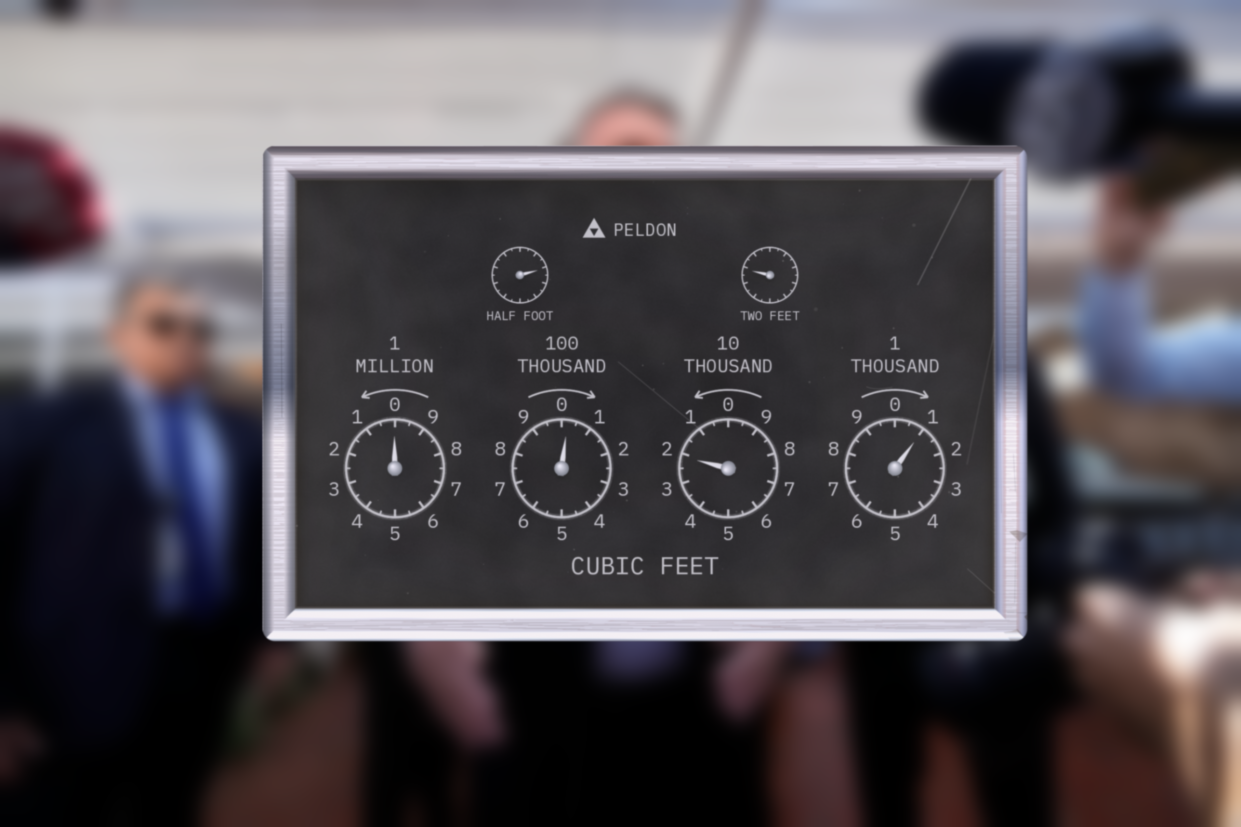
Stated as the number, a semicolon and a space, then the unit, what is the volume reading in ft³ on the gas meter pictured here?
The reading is 2100; ft³
